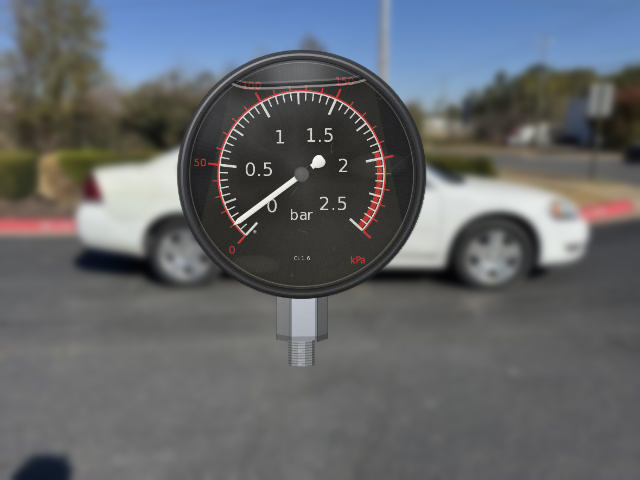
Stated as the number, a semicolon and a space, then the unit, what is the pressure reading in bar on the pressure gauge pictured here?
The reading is 0.1; bar
